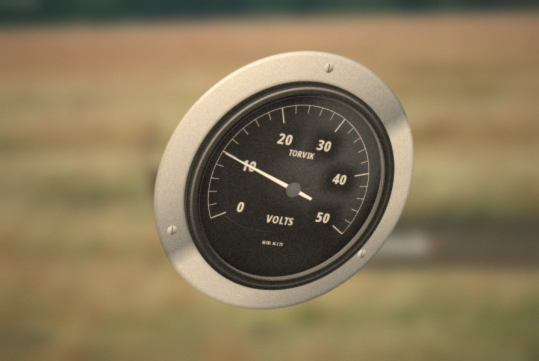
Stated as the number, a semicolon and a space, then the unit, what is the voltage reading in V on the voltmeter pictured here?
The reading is 10; V
